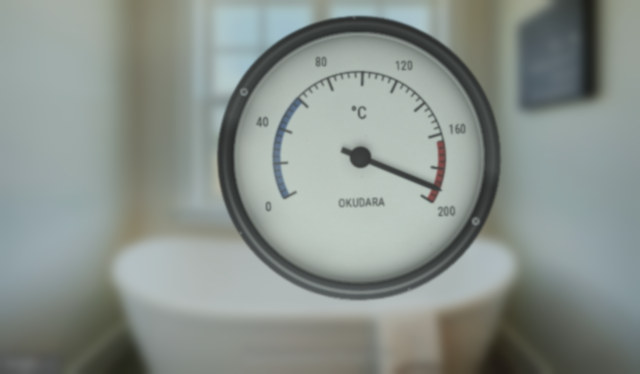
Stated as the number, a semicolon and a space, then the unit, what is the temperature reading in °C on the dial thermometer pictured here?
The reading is 192; °C
